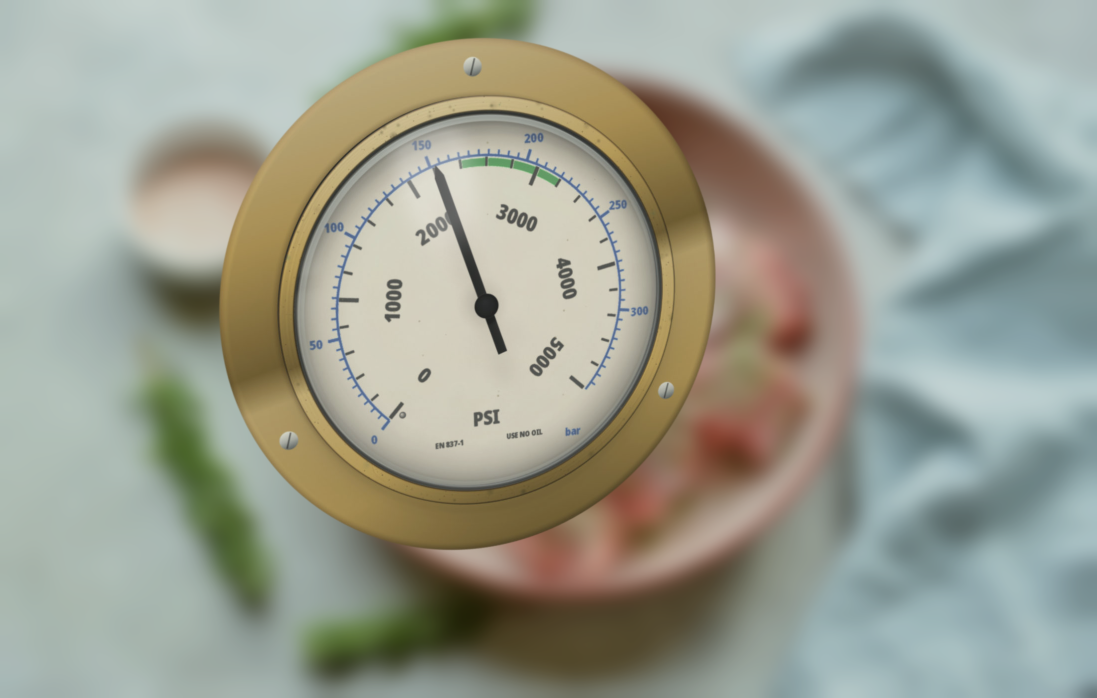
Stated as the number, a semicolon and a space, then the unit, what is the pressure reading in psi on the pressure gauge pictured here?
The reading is 2200; psi
